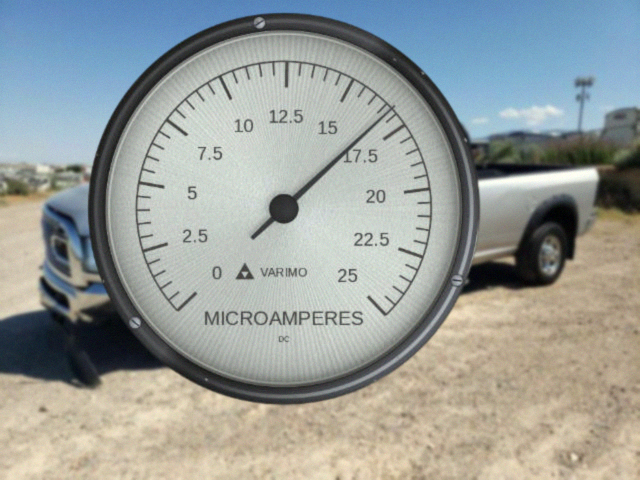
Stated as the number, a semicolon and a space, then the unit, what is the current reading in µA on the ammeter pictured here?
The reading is 16.75; µA
